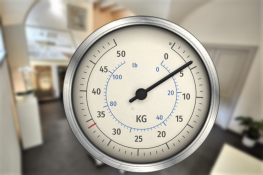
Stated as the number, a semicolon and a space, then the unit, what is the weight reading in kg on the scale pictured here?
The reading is 4; kg
